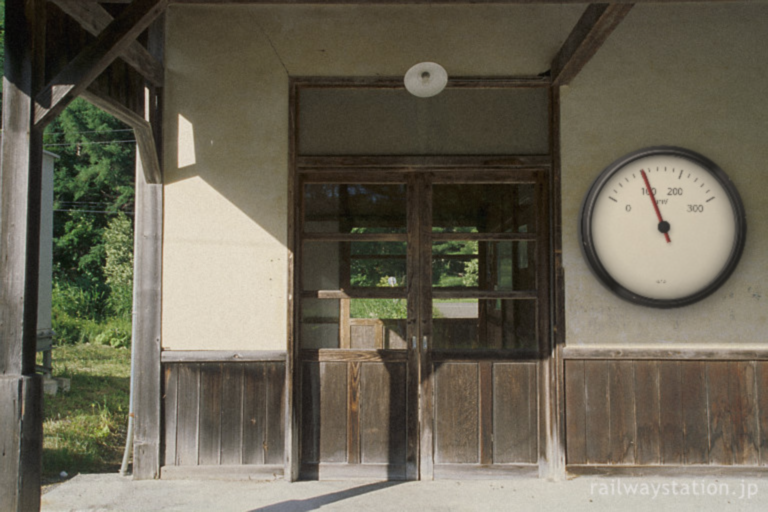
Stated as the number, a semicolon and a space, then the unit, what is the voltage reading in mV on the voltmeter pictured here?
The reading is 100; mV
